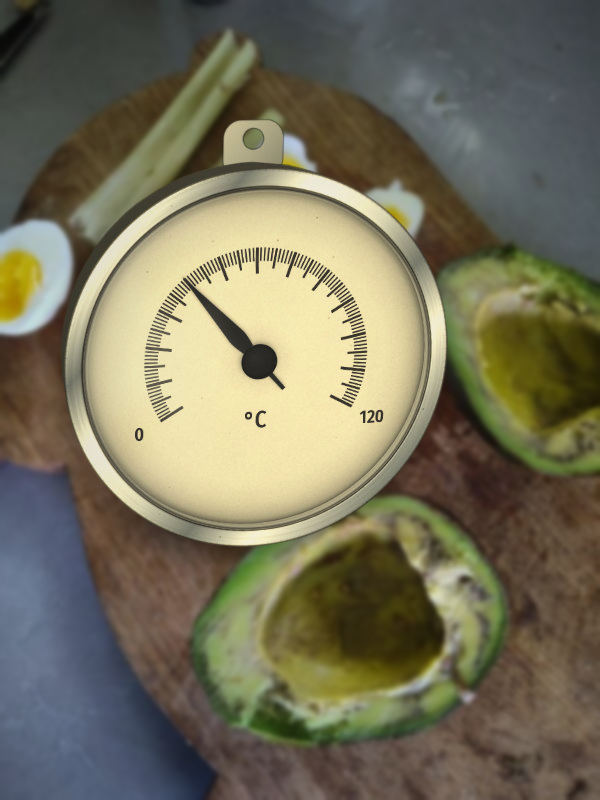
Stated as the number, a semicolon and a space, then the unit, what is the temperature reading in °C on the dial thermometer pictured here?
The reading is 40; °C
